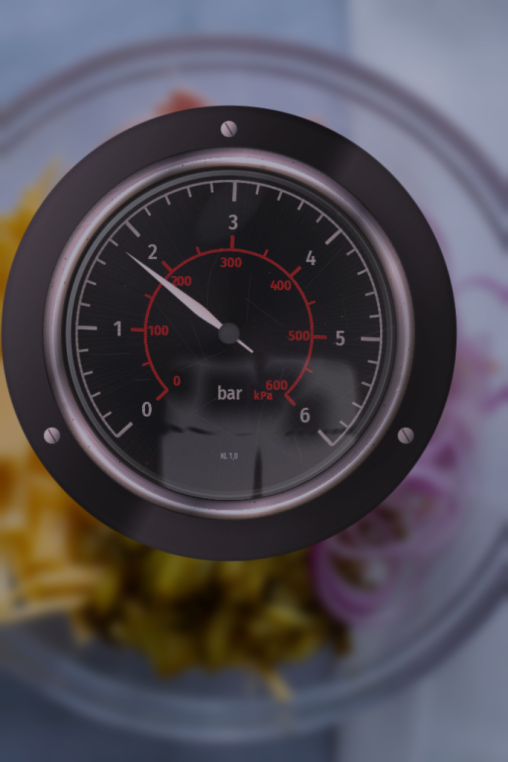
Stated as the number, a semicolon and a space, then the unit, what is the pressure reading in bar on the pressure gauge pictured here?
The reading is 1.8; bar
